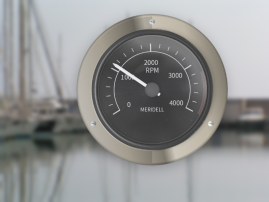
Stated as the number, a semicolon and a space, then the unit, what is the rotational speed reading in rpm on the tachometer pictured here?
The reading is 1100; rpm
